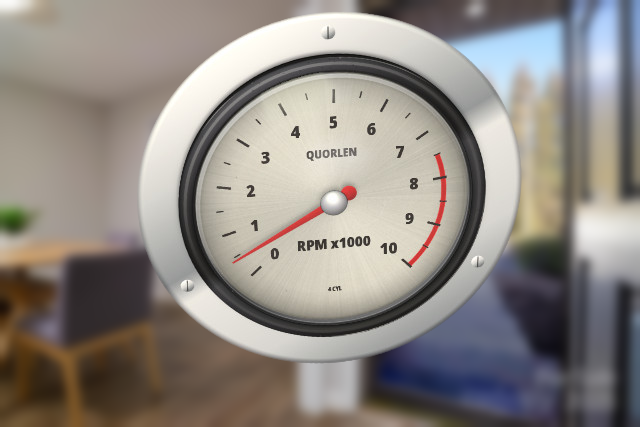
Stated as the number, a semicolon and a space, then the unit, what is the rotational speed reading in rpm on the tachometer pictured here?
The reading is 500; rpm
